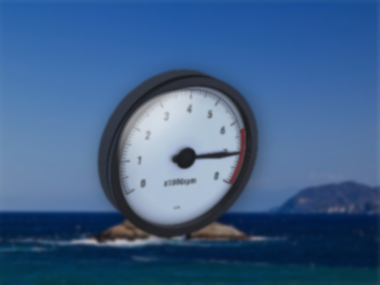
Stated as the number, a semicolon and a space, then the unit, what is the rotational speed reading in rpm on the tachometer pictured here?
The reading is 7000; rpm
